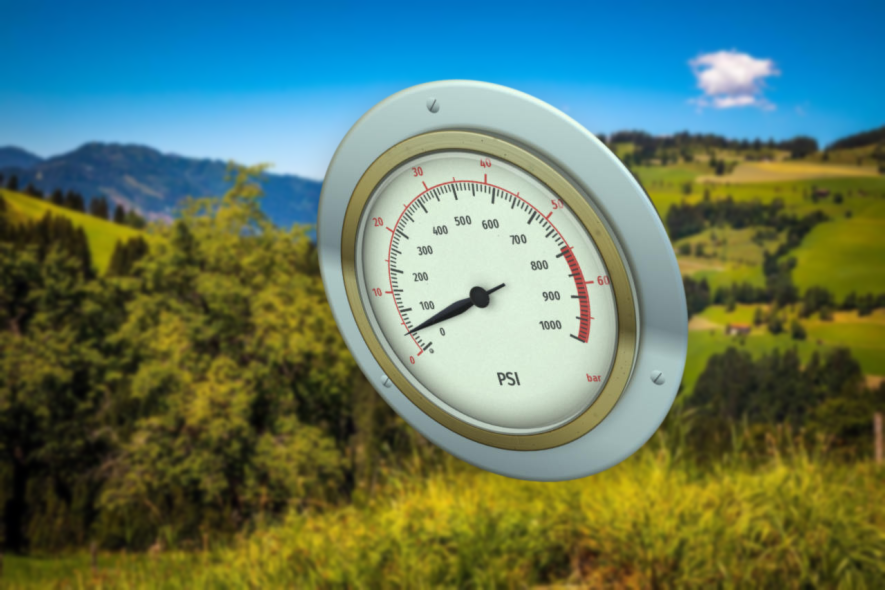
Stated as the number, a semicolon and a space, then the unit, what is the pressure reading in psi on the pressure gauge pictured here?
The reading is 50; psi
